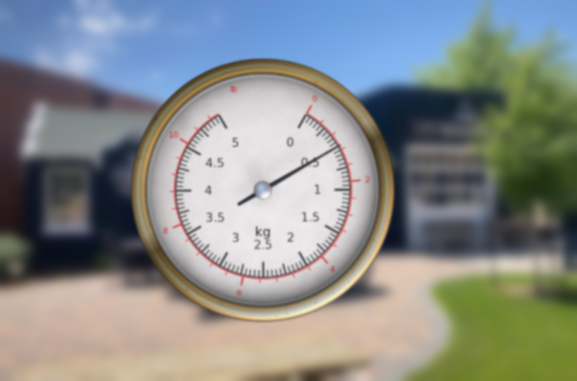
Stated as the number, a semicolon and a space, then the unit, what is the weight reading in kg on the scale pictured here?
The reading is 0.5; kg
